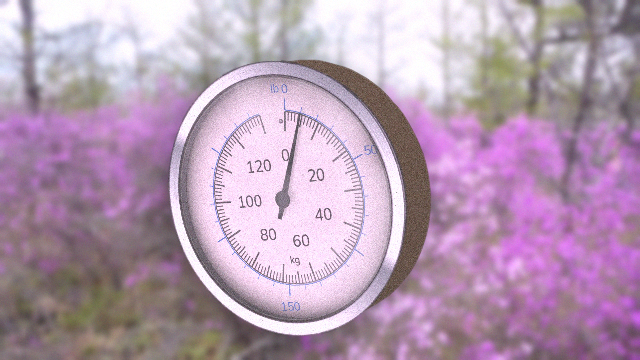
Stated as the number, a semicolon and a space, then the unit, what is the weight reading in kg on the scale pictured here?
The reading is 5; kg
